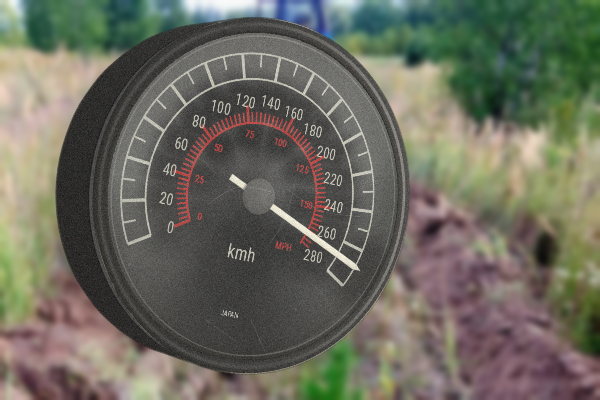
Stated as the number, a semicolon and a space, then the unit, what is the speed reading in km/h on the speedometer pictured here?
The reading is 270; km/h
